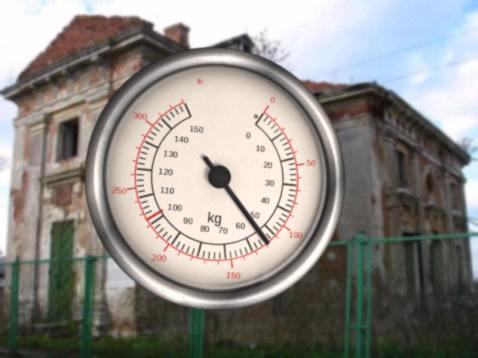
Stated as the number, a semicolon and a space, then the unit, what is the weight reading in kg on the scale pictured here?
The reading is 54; kg
